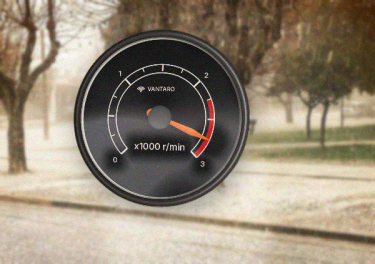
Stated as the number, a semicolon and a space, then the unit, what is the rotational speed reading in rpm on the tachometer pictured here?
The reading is 2750; rpm
